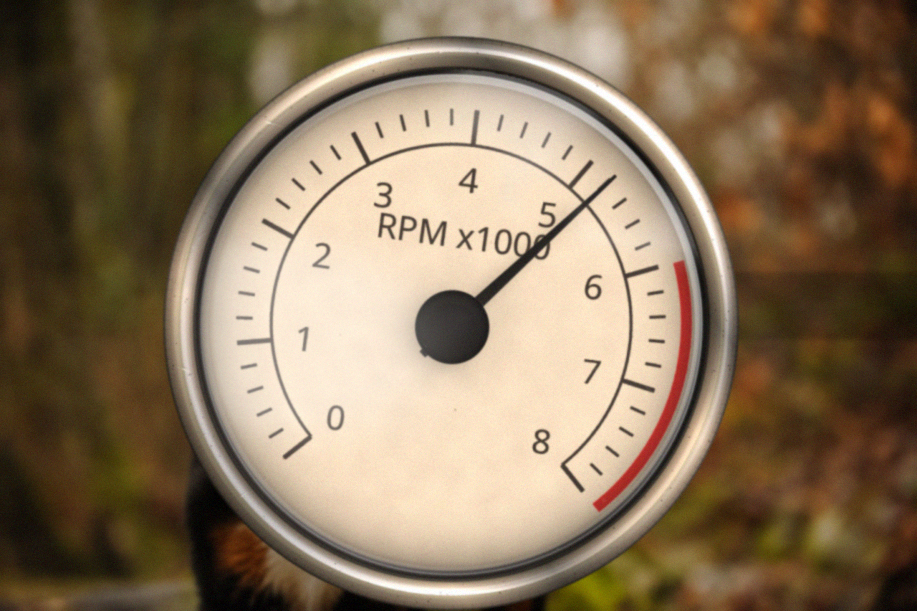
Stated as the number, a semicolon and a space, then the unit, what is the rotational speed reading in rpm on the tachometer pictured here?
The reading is 5200; rpm
